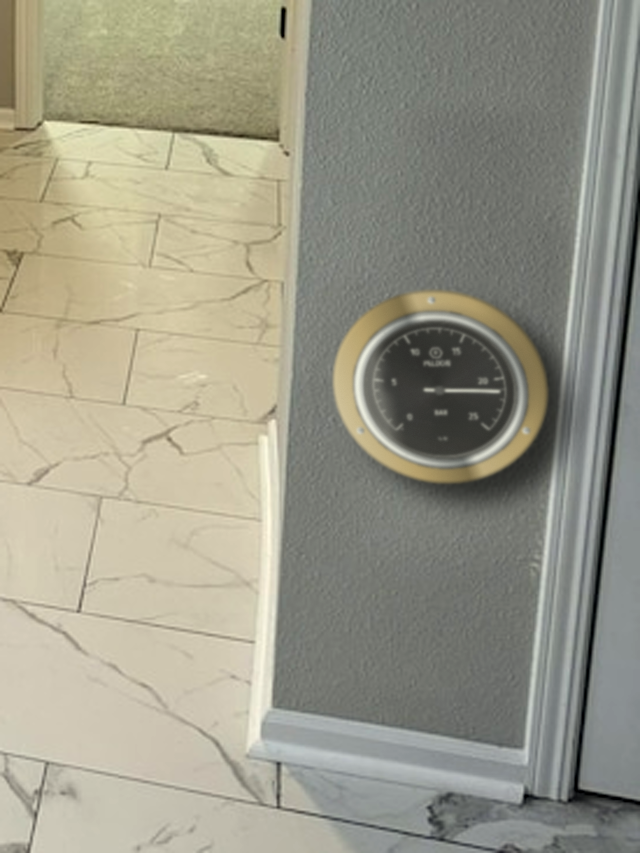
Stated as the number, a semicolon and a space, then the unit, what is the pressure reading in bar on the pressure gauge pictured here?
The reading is 21; bar
